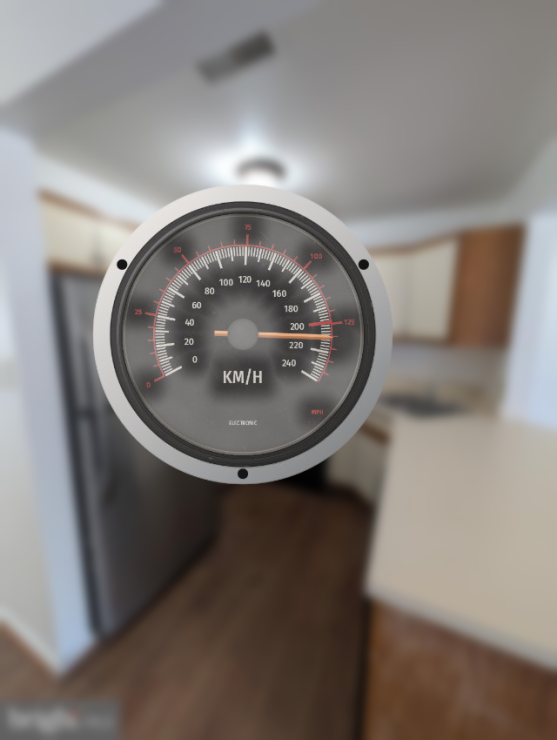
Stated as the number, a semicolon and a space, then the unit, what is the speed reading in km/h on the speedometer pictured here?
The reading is 210; km/h
